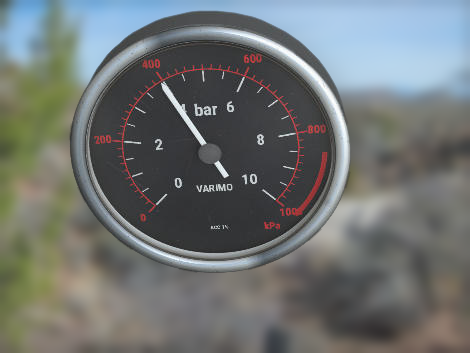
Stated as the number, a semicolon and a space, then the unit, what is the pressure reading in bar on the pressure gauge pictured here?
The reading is 4; bar
